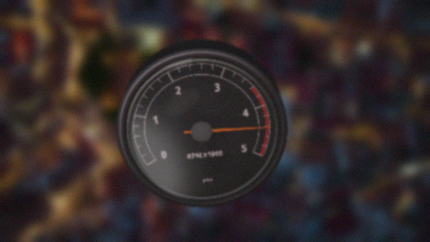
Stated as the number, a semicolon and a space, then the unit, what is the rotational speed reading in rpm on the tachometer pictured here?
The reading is 4400; rpm
